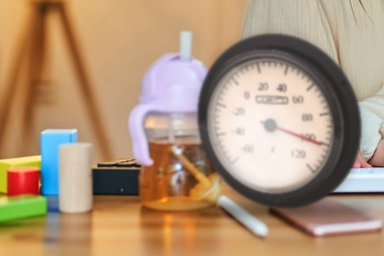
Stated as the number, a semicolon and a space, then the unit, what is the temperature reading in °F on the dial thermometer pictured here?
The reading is 100; °F
